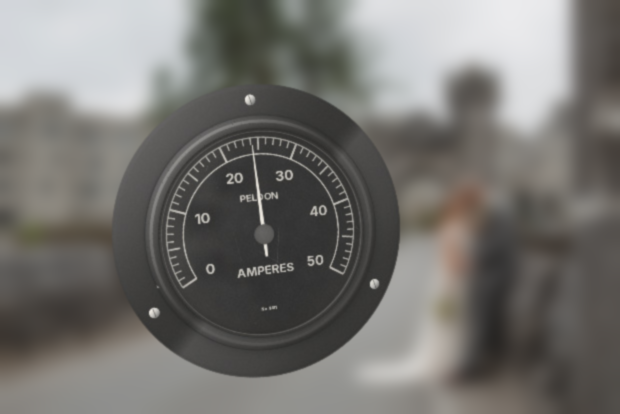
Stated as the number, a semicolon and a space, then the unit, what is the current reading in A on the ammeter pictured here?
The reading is 24; A
